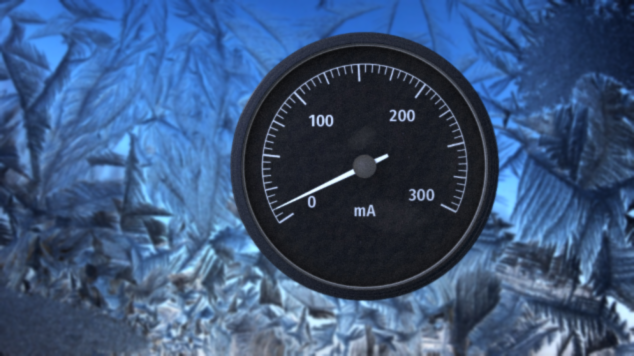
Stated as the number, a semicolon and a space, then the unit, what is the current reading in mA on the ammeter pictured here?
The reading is 10; mA
